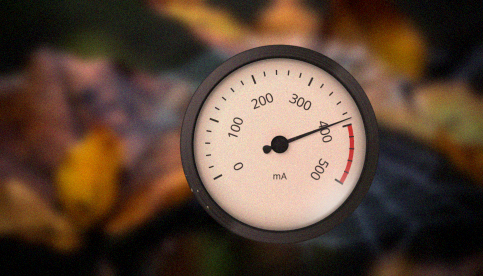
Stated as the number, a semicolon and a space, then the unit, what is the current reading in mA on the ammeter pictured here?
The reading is 390; mA
